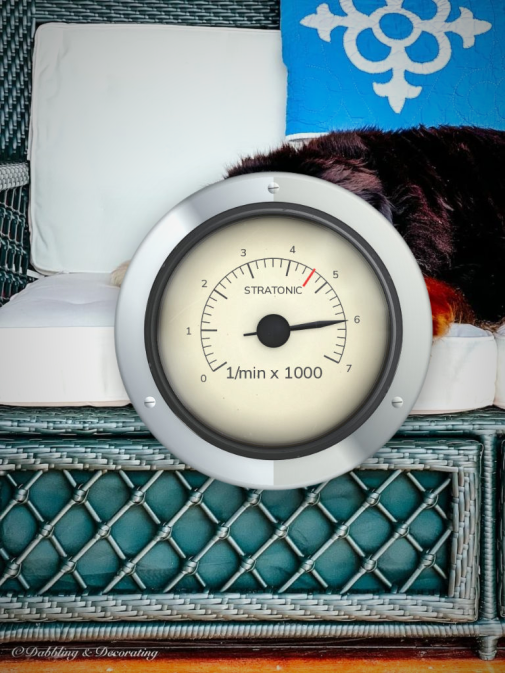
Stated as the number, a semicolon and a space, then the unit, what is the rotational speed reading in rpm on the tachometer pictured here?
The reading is 6000; rpm
